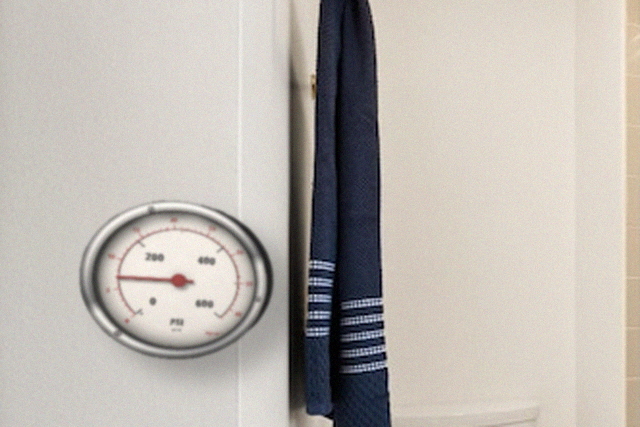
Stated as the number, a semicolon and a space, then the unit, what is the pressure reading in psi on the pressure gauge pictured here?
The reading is 100; psi
